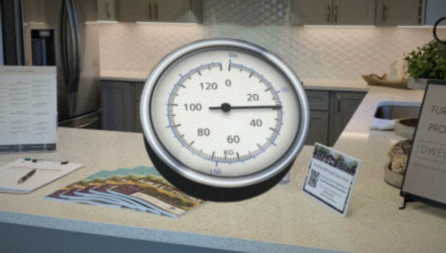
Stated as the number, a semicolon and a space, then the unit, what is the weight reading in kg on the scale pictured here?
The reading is 30; kg
